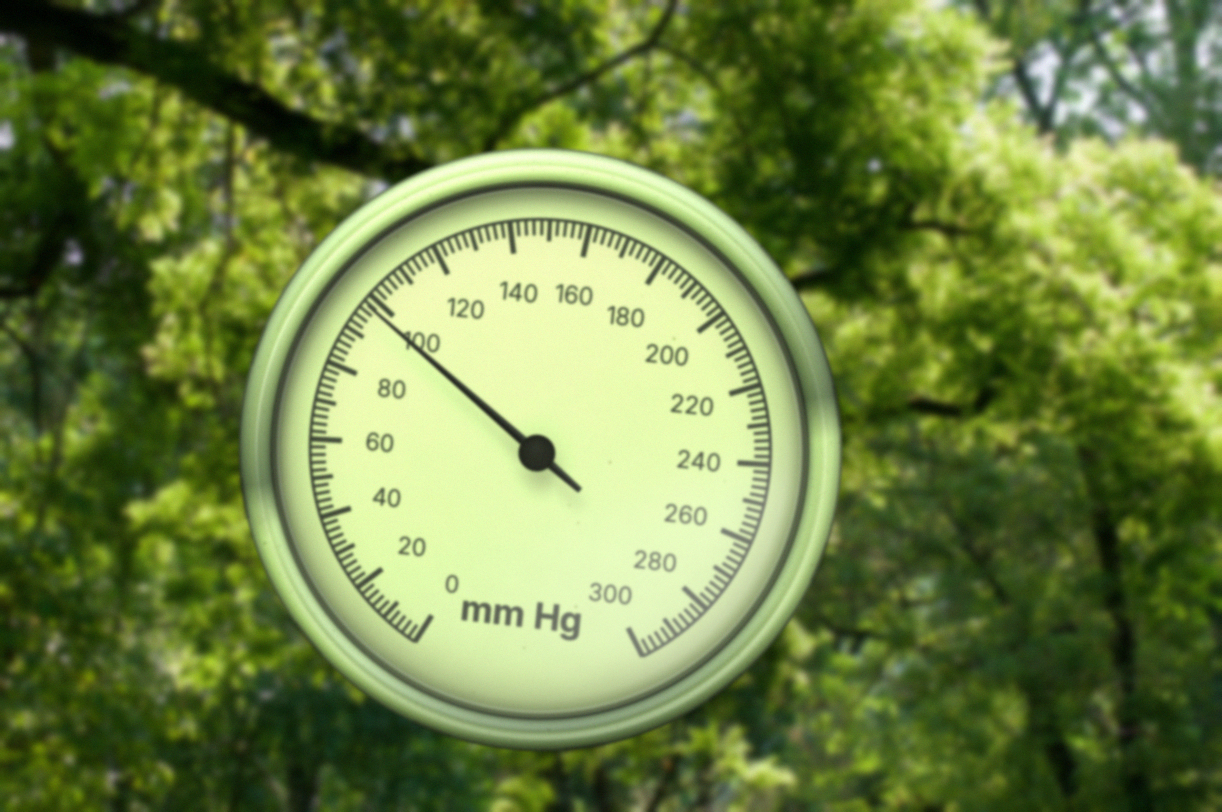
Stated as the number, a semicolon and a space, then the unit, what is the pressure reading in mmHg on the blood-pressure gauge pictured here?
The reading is 98; mmHg
